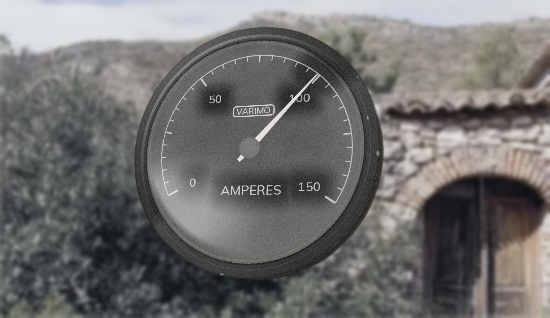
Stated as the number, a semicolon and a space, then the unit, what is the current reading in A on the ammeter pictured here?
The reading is 100; A
